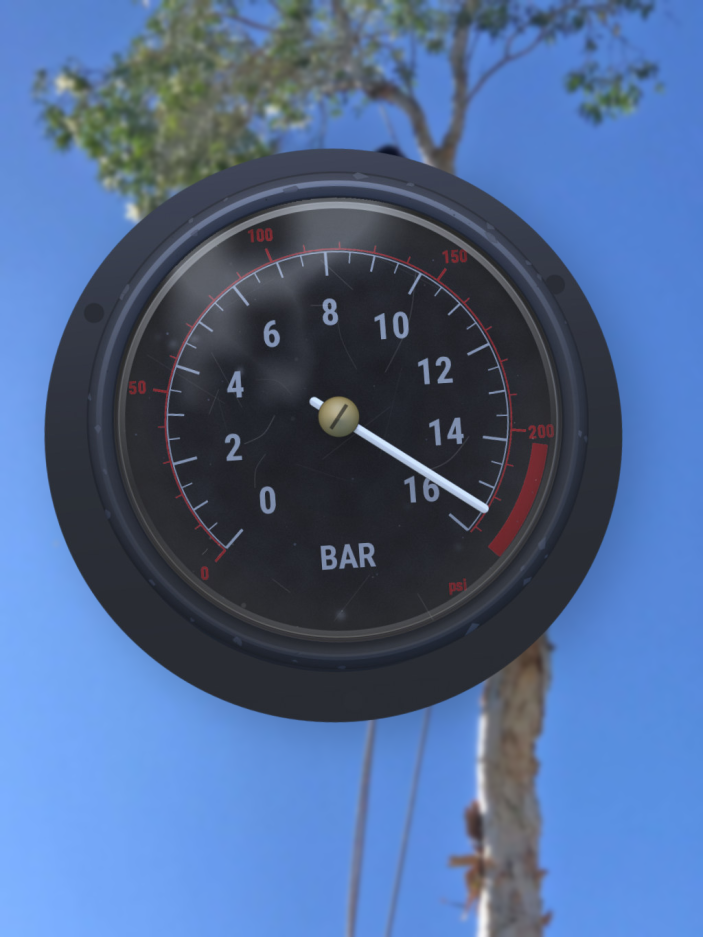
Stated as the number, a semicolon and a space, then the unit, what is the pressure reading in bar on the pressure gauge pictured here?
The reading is 15.5; bar
